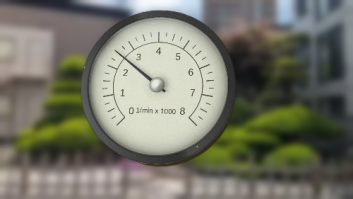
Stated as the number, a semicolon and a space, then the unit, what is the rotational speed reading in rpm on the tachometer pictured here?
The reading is 2500; rpm
